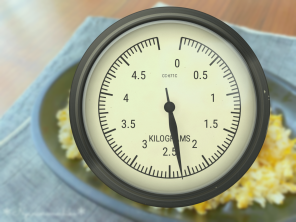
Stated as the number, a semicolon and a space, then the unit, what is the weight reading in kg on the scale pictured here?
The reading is 2.35; kg
